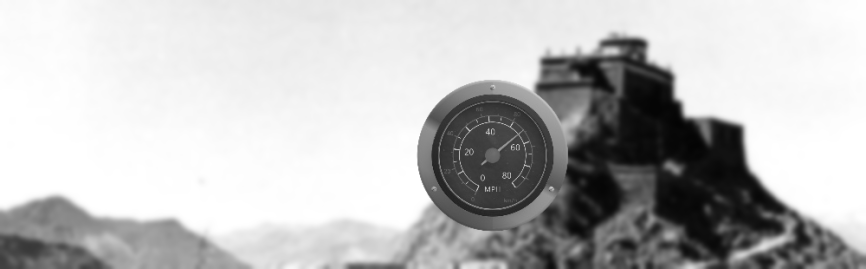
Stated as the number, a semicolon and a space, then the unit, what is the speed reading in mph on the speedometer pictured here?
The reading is 55; mph
